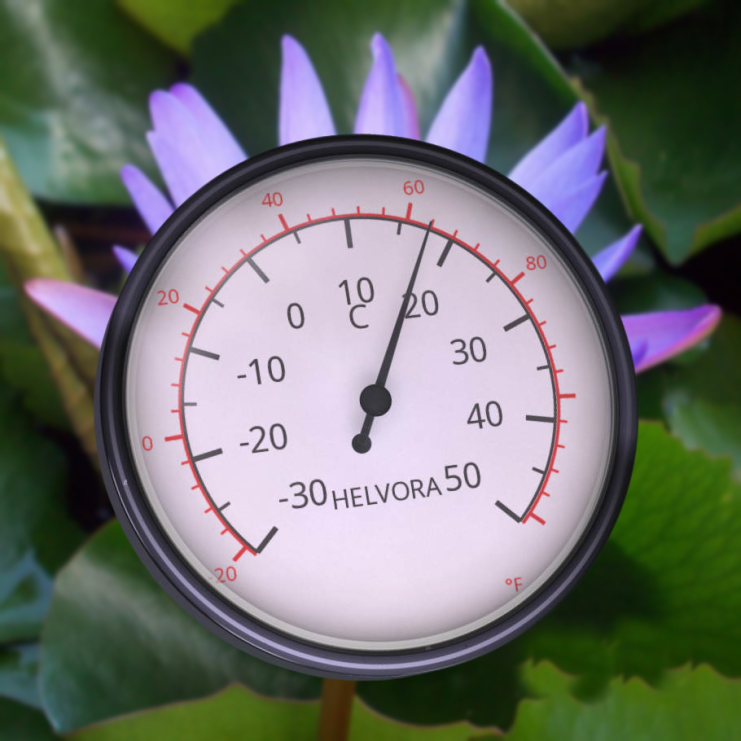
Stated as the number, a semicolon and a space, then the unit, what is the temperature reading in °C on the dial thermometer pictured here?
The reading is 17.5; °C
